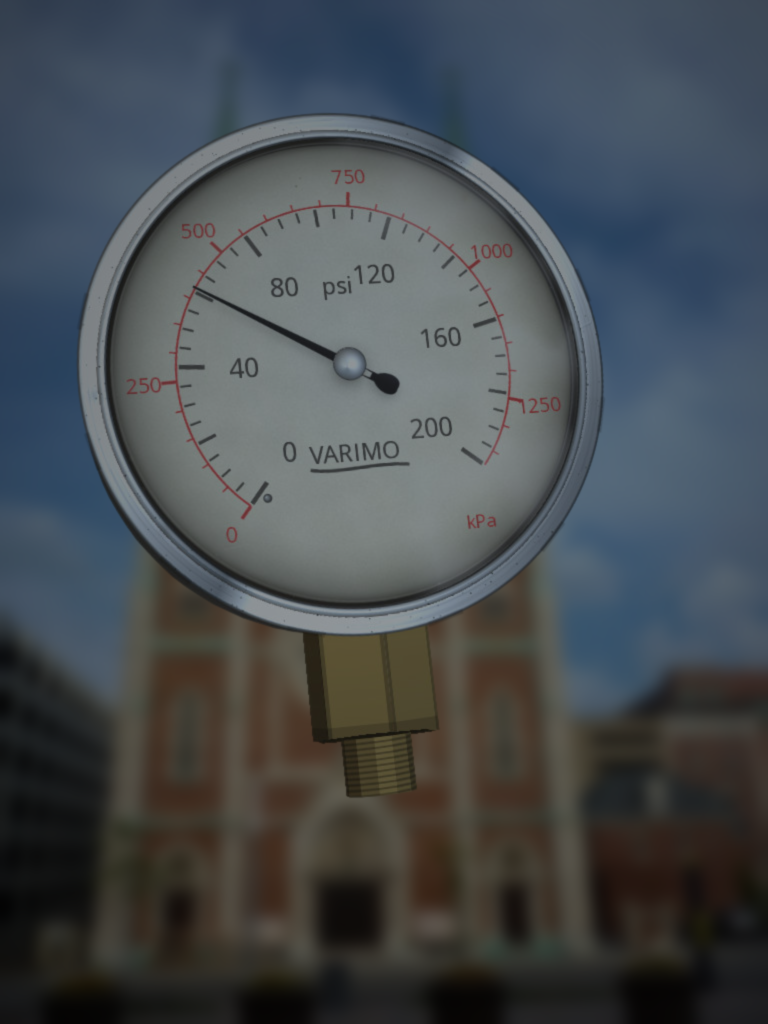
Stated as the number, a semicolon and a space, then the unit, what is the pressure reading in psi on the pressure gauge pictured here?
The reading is 60; psi
